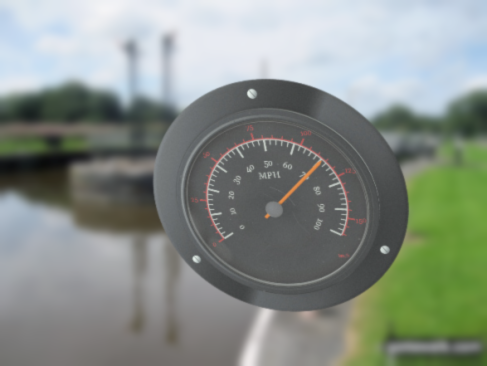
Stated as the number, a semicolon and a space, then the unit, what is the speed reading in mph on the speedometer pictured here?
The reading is 70; mph
